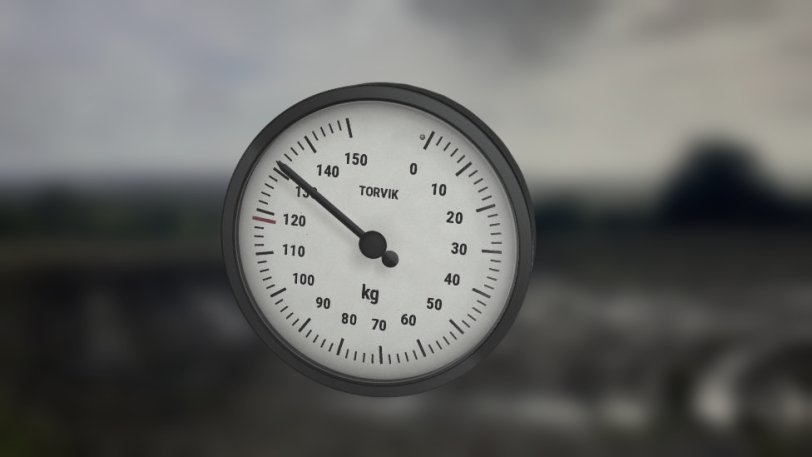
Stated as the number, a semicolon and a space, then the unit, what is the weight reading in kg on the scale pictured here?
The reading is 132; kg
